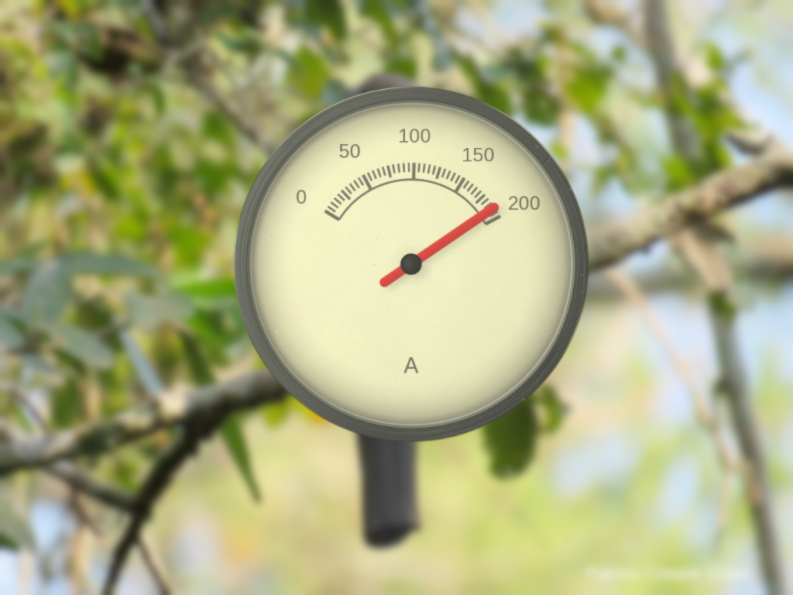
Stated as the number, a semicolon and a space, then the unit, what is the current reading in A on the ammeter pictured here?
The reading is 190; A
